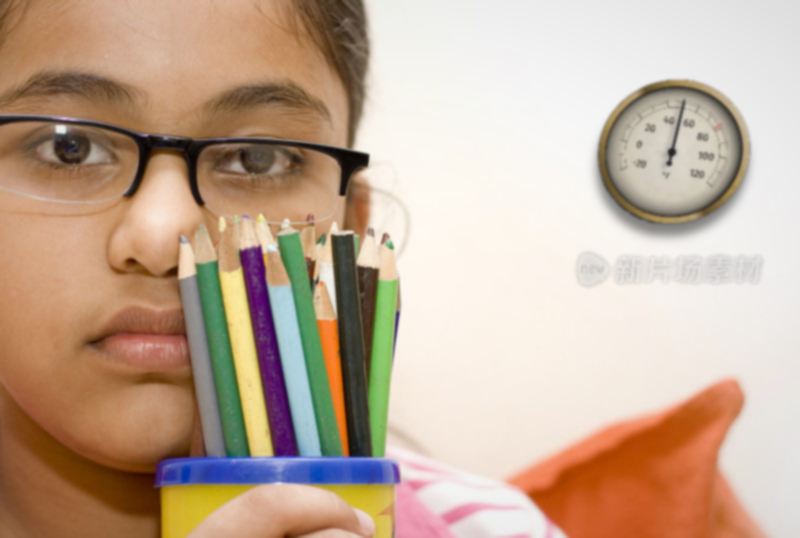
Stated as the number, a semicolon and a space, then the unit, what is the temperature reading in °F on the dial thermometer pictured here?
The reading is 50; °F
